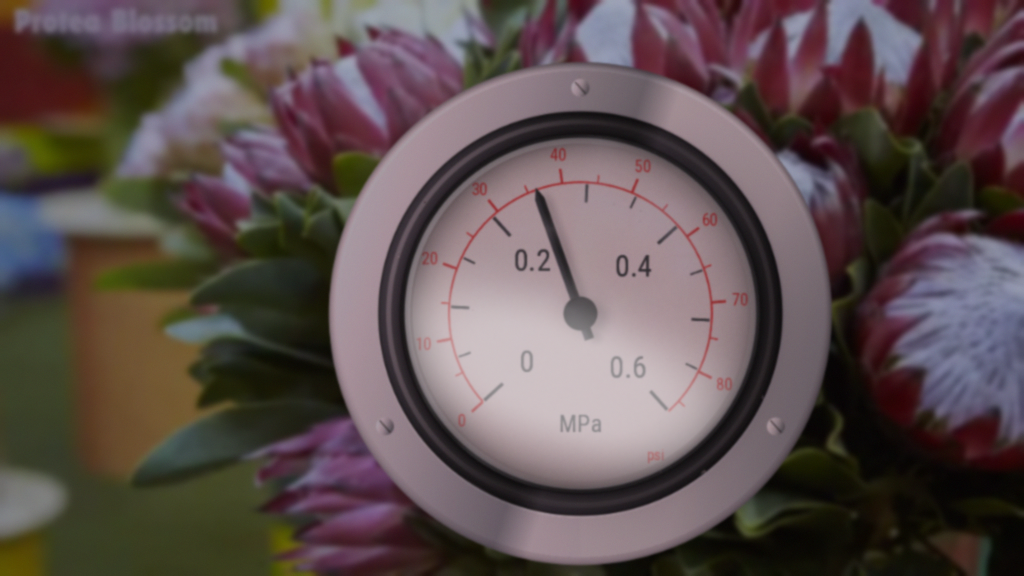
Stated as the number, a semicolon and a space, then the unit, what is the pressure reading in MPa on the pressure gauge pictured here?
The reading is 0.25; MPa
